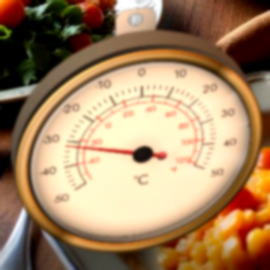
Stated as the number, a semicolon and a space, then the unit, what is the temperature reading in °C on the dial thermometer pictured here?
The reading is -30; °C
